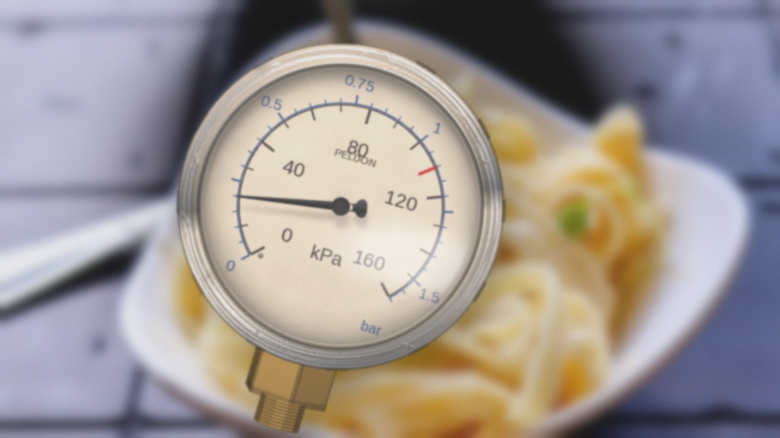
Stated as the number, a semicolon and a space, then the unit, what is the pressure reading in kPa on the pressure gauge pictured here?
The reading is 20; kPa
